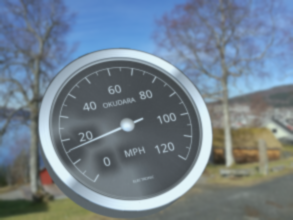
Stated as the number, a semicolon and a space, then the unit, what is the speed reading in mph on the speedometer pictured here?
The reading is 15; mph
